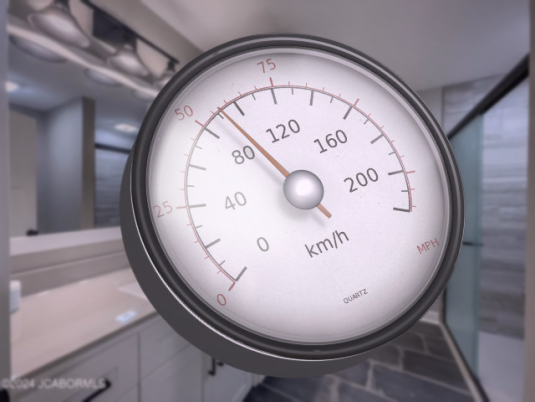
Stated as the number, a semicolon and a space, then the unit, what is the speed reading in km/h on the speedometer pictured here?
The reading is 90; km/h
